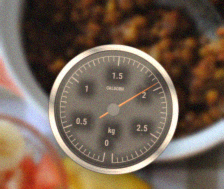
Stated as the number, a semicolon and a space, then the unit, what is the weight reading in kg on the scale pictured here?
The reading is 1.95; kg
